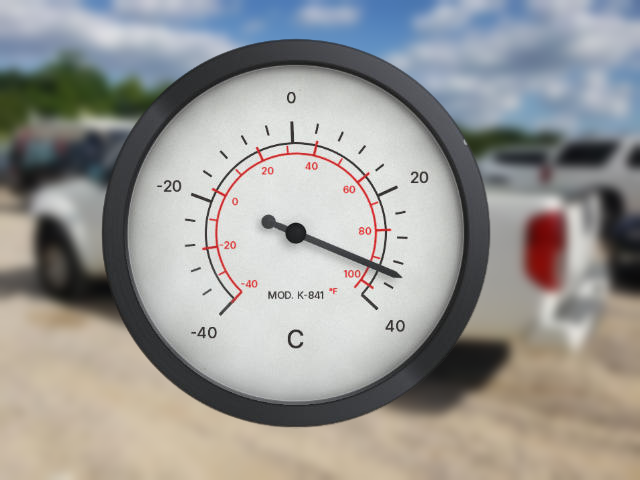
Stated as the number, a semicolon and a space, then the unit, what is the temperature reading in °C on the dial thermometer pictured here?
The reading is 34; °C
